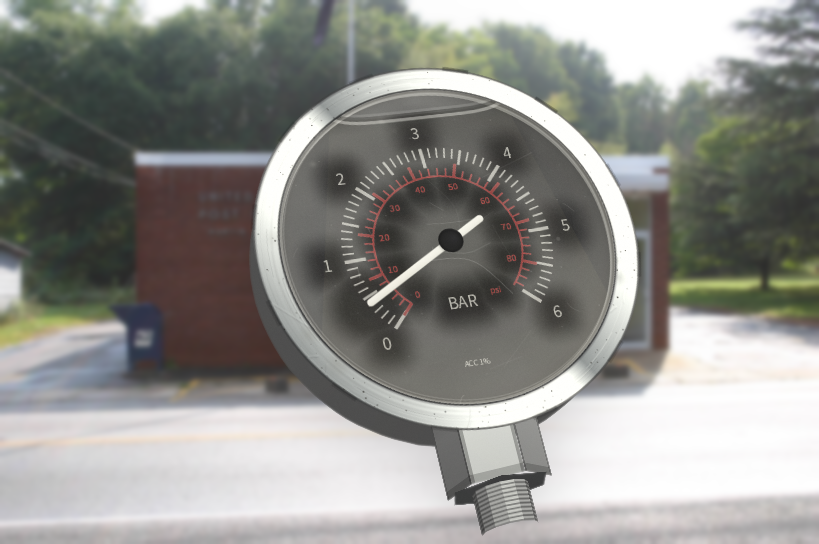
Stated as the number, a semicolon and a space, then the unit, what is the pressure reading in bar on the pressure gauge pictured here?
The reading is 0.4; bar
